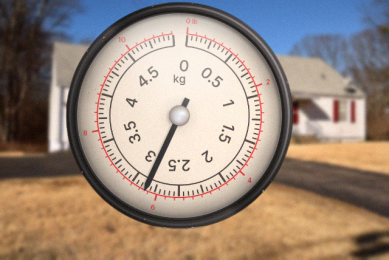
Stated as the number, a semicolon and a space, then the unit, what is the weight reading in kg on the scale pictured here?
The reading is 2.85; kg
